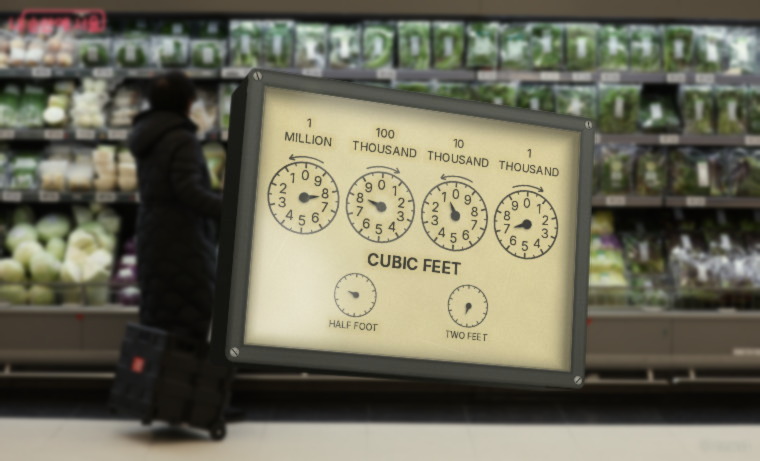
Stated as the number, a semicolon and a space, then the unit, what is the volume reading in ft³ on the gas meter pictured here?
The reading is 780700; ft³
